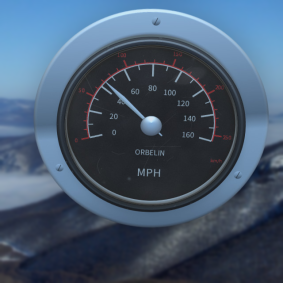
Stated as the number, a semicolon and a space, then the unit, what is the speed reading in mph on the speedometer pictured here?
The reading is 45; mph
